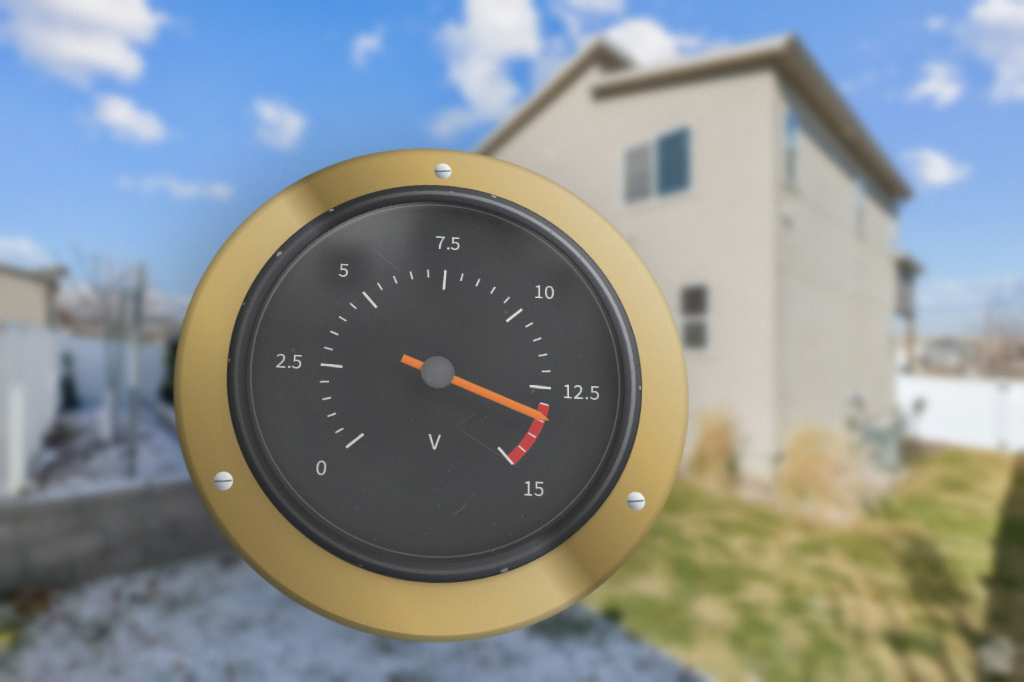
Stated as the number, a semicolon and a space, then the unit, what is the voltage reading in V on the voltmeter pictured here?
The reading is 13.5; V
